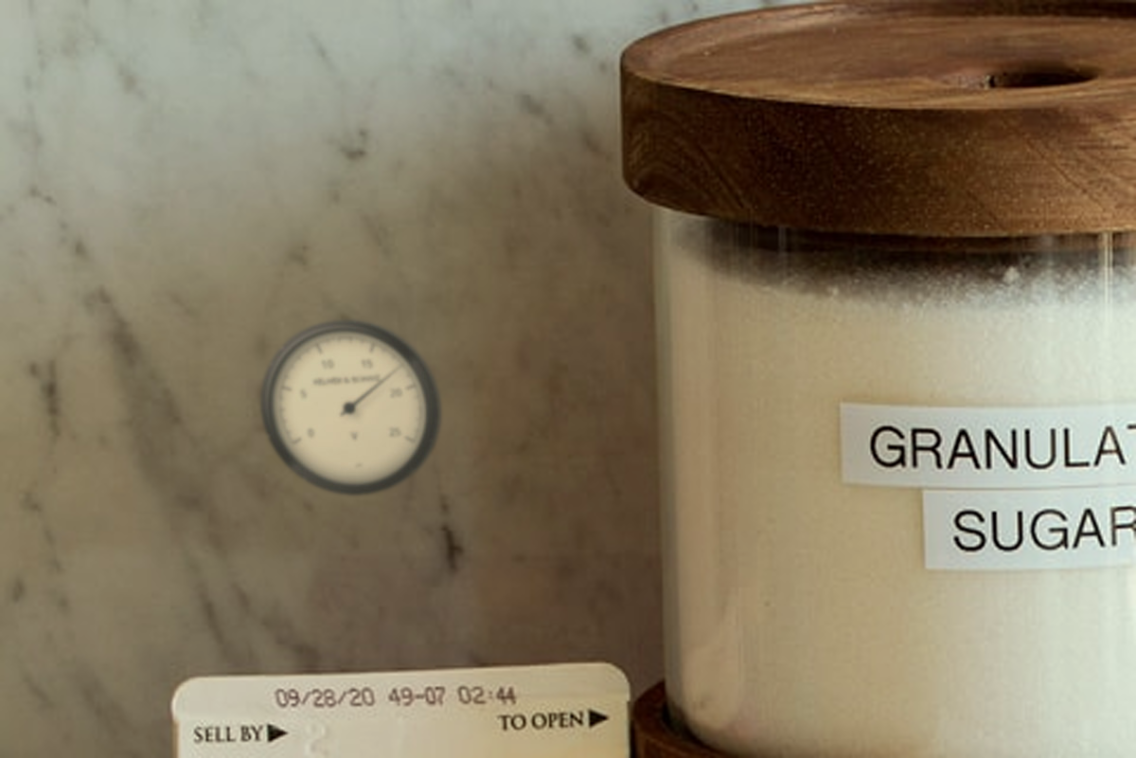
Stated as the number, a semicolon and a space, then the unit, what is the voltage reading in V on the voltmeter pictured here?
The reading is 18; V
